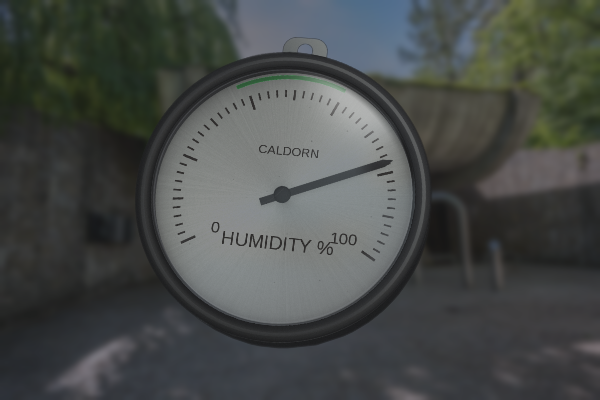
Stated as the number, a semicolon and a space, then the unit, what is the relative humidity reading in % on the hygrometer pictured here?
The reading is 78; %
